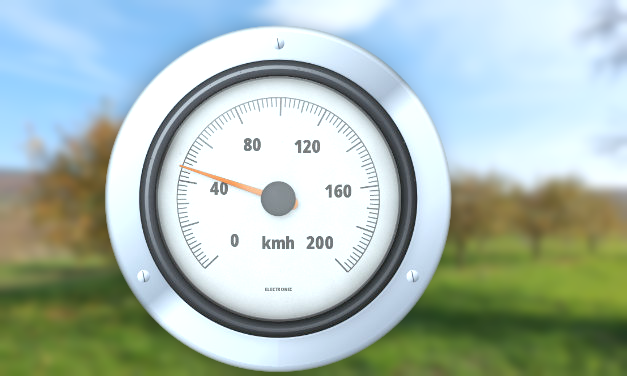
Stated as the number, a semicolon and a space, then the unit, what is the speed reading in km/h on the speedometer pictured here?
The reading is 46; km/h
